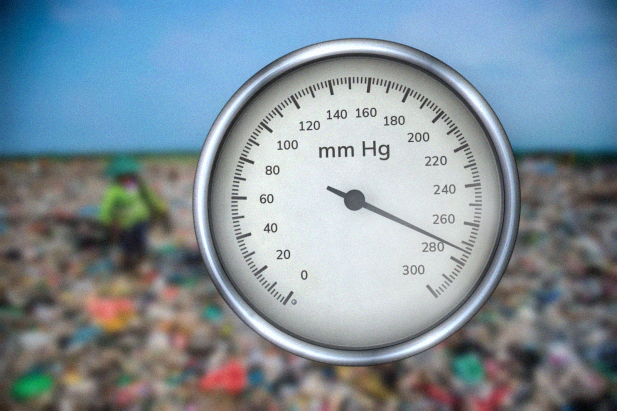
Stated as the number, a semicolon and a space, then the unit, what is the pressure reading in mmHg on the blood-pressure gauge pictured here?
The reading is 274; mmHg
